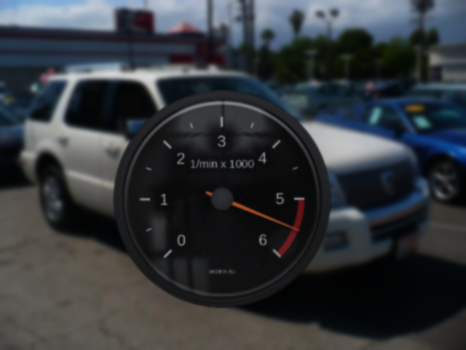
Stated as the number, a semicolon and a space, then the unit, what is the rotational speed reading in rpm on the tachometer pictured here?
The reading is 5500; rpm
